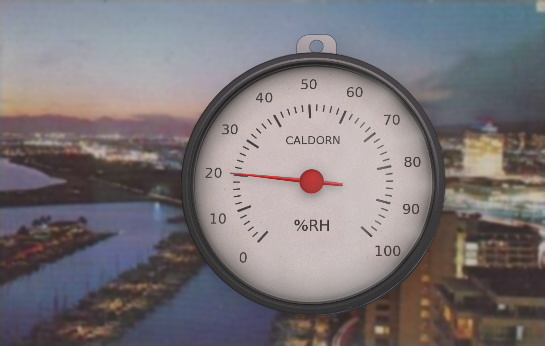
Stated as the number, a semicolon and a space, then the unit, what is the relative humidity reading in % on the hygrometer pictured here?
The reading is 20; %
